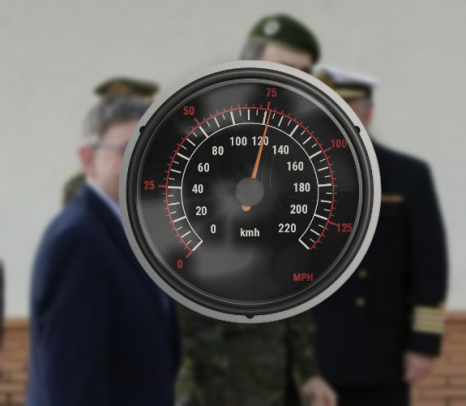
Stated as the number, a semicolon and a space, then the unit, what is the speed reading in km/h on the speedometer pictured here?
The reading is 122.5; km/h
